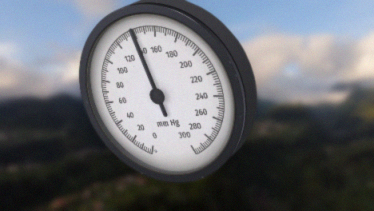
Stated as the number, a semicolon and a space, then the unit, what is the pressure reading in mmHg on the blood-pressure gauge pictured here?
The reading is 140; mmHg
